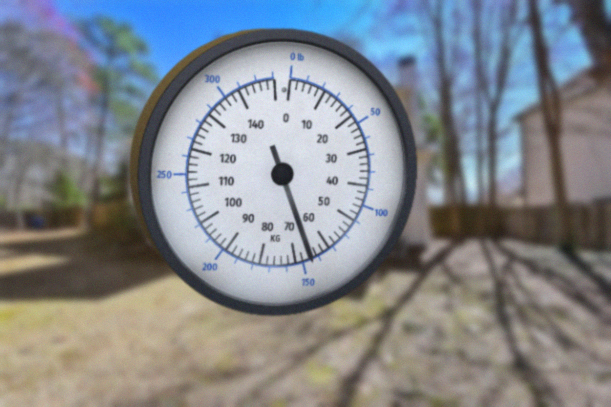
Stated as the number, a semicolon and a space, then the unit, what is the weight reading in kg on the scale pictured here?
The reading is 66; kg
